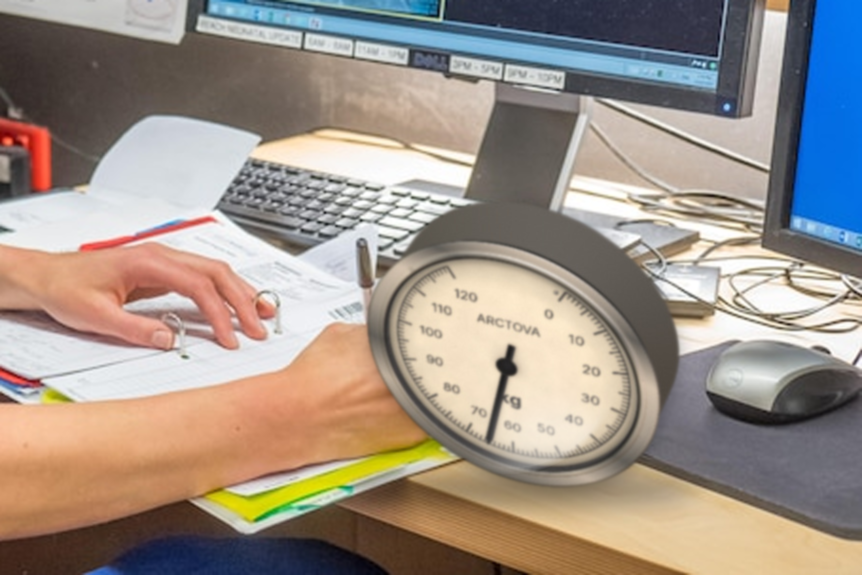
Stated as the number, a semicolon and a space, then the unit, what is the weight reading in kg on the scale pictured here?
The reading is 65; kg
